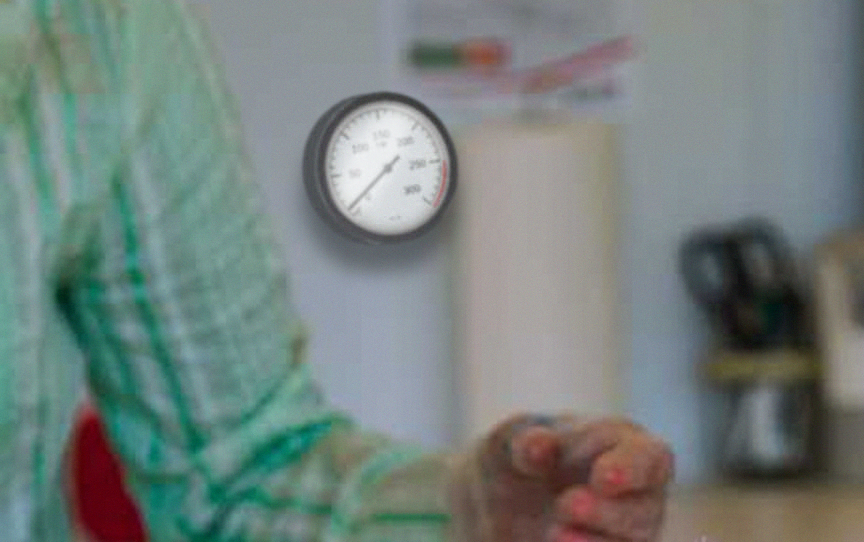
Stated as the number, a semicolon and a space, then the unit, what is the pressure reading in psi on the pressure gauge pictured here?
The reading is 10; psi
